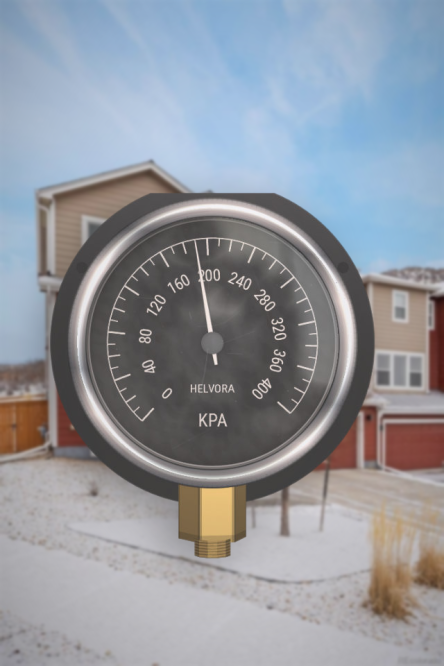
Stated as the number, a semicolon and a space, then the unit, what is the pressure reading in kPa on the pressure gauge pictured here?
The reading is 190; kPa
